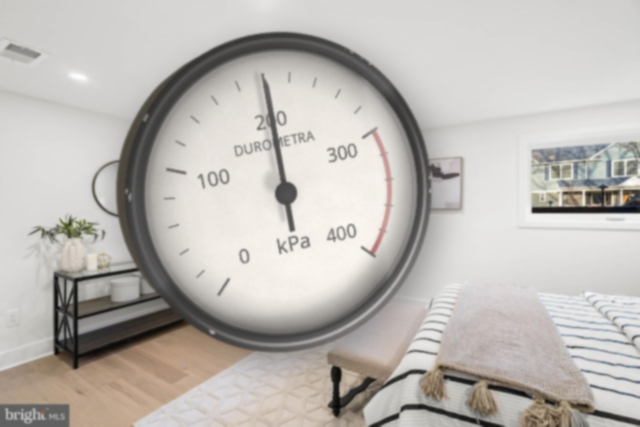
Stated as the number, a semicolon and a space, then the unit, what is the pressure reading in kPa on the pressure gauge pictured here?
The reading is 200; kPa
